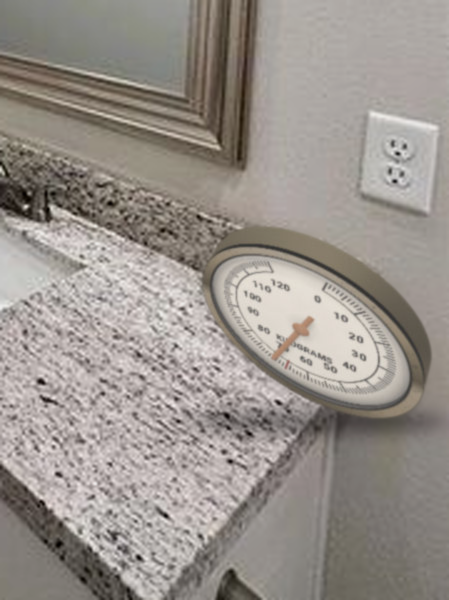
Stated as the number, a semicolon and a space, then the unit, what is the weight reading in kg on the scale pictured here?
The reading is 70; kg
